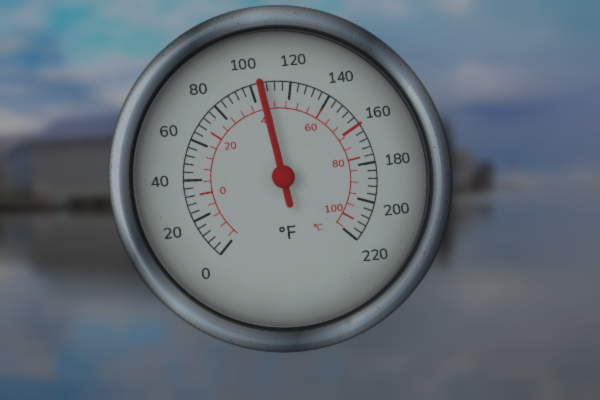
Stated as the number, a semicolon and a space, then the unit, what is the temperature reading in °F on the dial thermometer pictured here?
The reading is 104; °F
